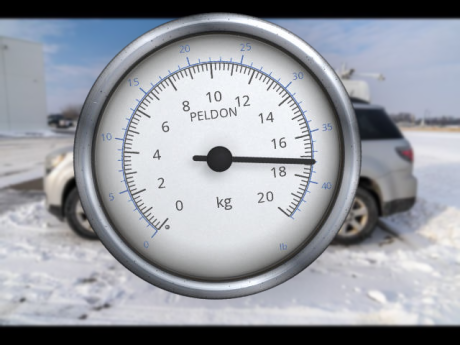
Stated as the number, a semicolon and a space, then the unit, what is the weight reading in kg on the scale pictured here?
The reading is 17.2; kg
